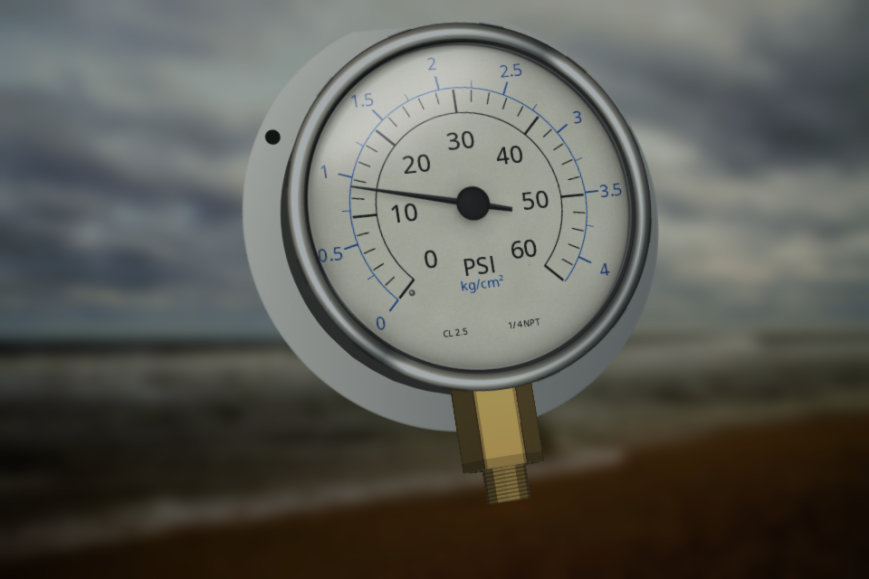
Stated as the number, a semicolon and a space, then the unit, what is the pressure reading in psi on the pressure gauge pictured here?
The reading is 13; psi
